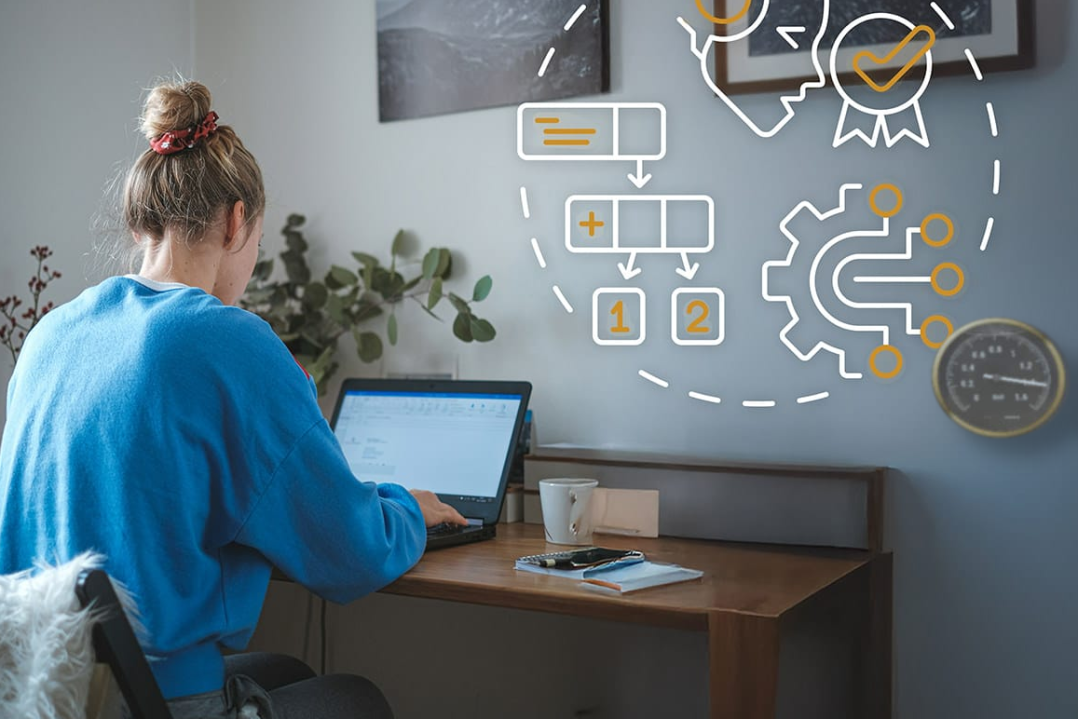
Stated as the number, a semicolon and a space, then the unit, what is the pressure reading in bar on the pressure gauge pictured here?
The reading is 1.4; bar
